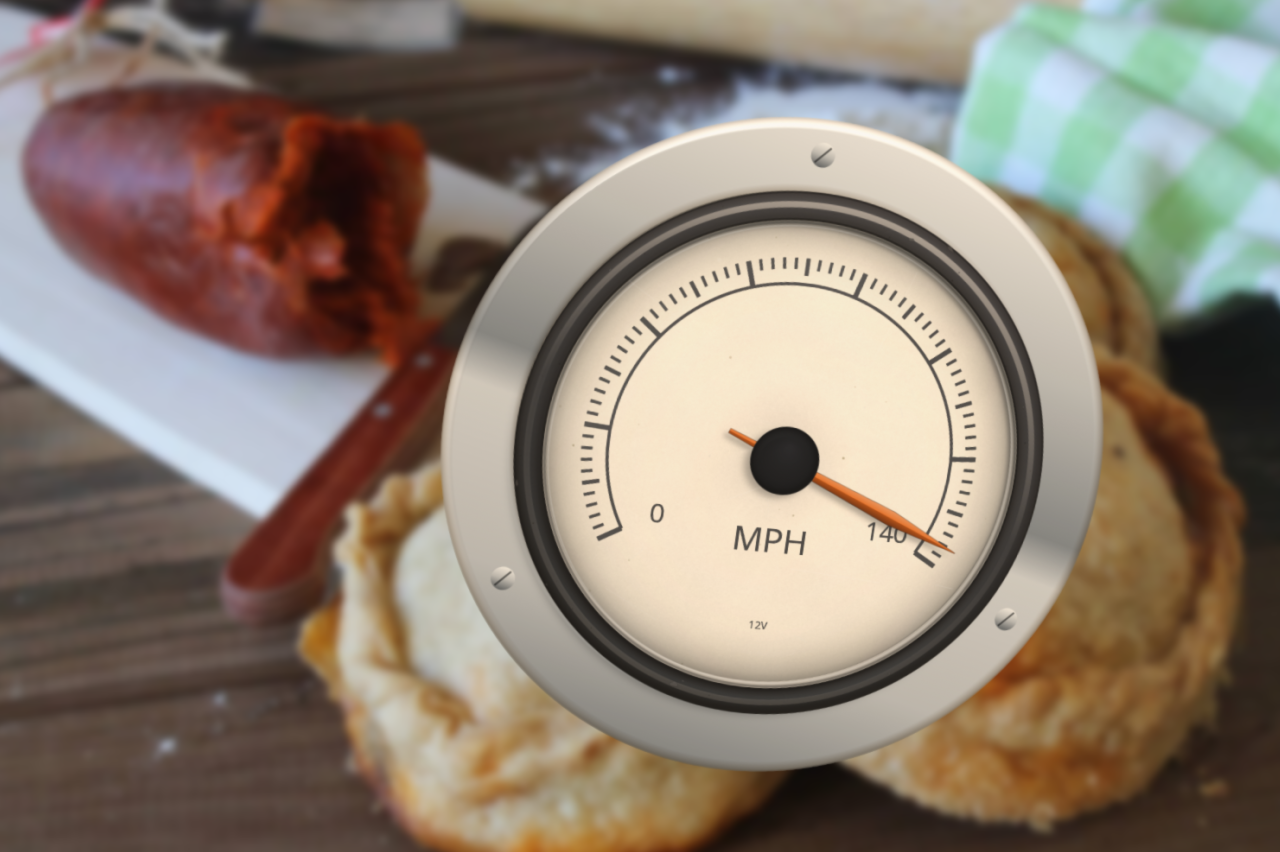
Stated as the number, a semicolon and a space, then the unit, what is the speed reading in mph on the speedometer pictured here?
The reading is 136; mph
